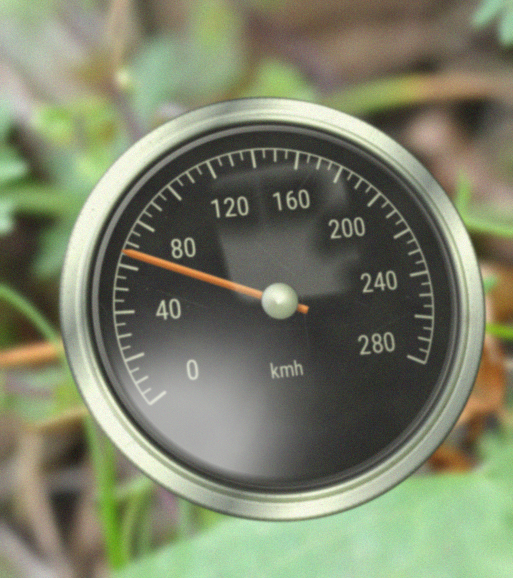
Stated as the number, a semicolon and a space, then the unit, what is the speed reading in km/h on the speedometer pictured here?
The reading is 65; km/h
